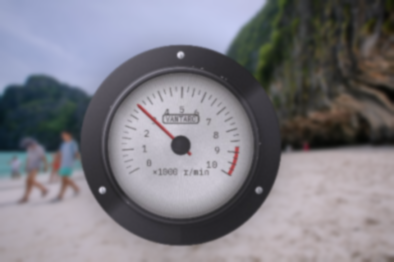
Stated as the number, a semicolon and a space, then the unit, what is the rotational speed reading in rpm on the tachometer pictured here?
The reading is 3000; rpm
